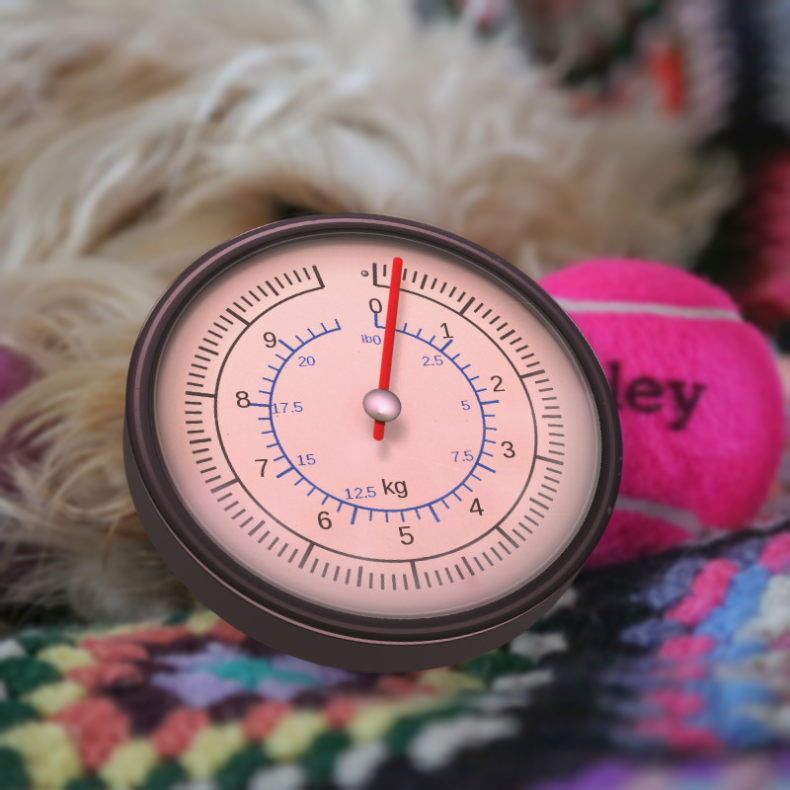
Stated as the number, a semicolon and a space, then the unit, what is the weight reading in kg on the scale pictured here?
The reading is 0.2; kg
